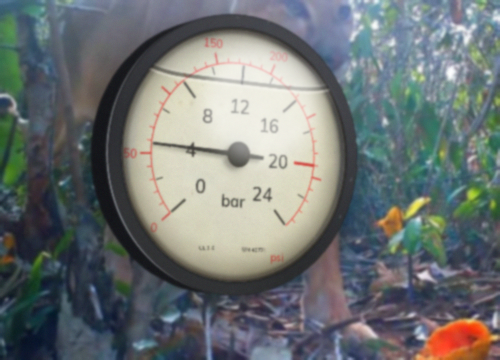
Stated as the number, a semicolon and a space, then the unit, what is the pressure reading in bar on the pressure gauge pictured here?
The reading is 4; bar
